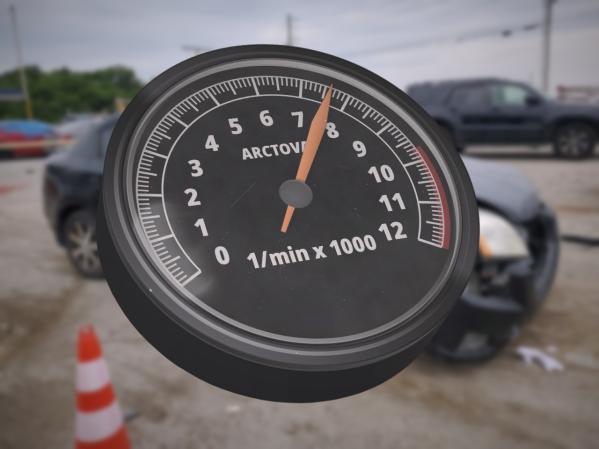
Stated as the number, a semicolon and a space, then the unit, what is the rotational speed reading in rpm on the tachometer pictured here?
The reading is 7600; rpm
